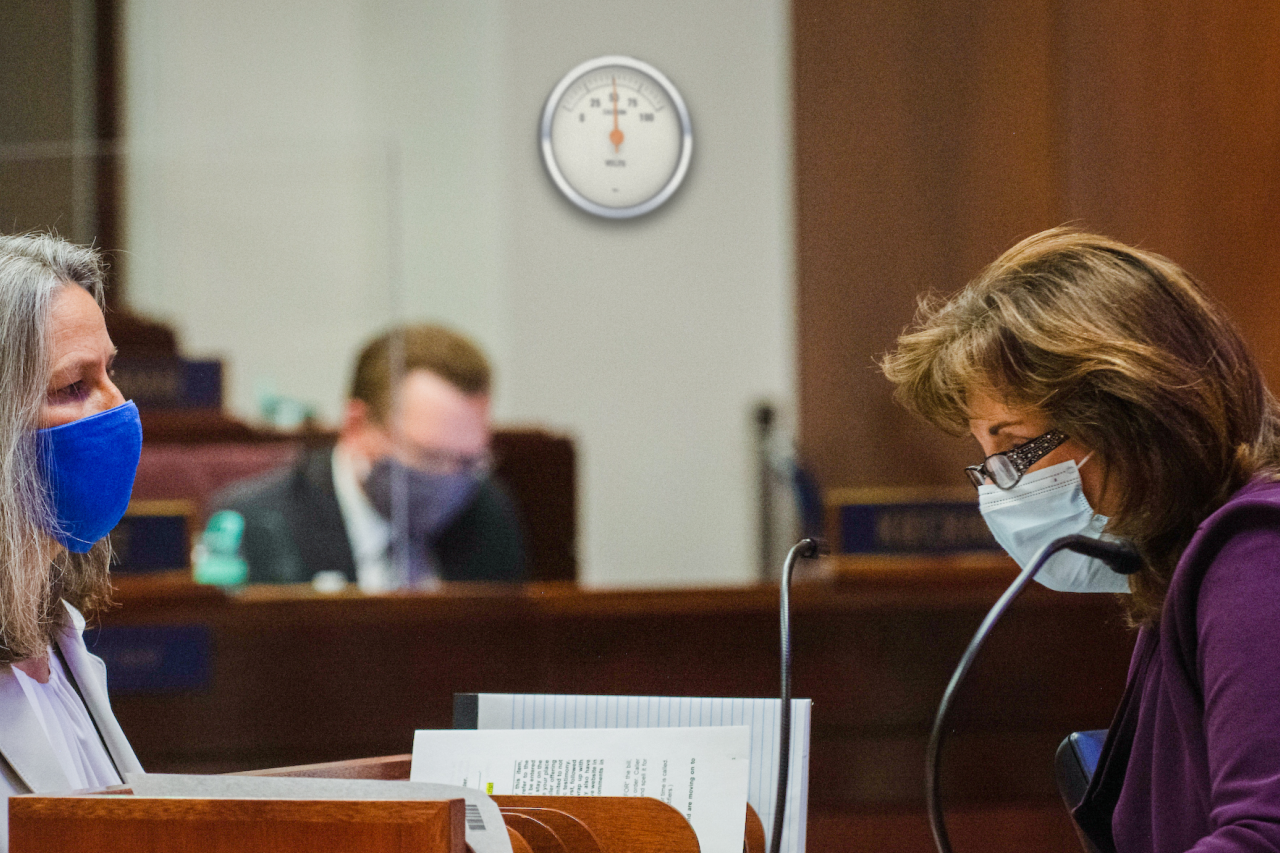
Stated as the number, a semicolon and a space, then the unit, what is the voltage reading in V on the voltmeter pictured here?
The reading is 50; V
